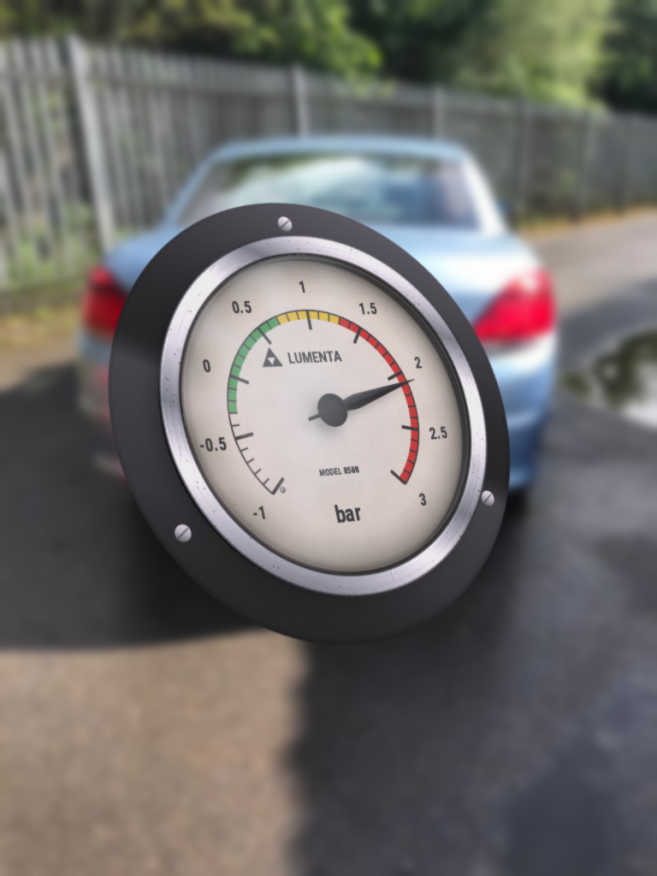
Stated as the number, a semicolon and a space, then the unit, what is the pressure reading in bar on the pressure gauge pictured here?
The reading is 2.1; bar
